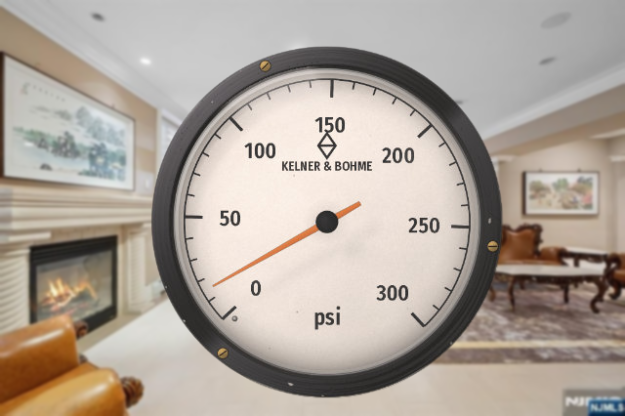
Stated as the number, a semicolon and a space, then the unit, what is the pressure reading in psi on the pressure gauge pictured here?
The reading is 15; psi
